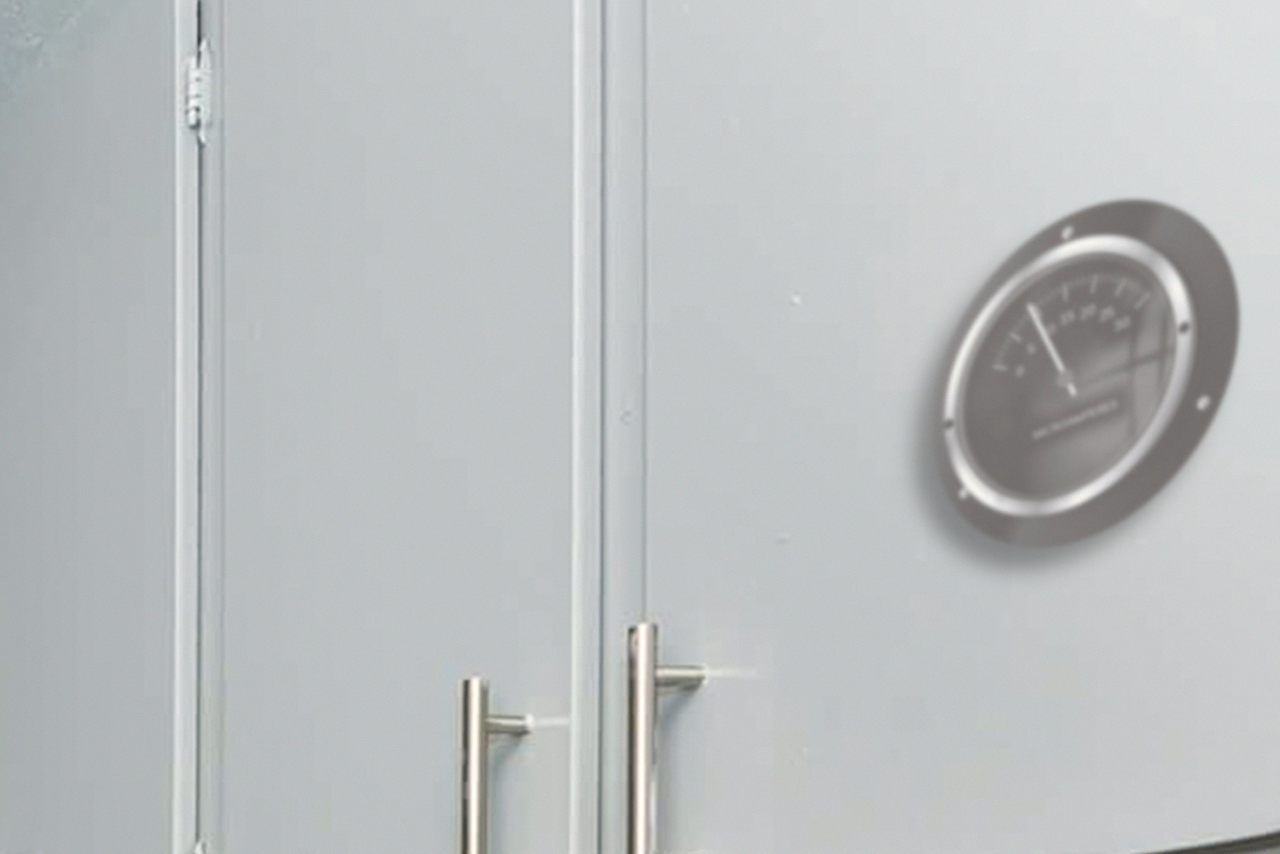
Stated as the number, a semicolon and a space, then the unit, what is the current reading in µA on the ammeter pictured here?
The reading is 10; µA
